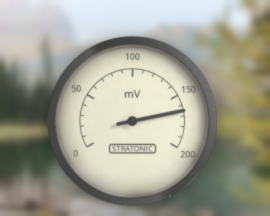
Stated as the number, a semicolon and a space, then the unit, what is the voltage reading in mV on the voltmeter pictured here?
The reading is 165; mV
